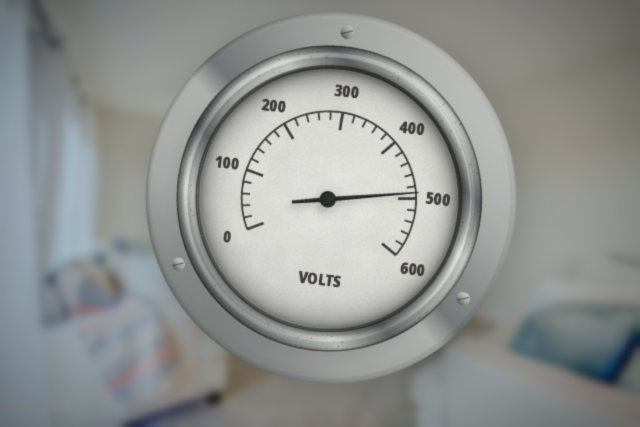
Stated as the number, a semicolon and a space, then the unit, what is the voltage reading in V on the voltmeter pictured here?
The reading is 490; V
